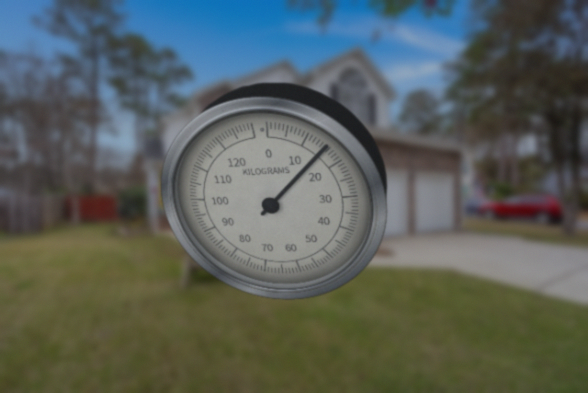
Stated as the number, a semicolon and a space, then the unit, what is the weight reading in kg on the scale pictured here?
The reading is 15; kg
